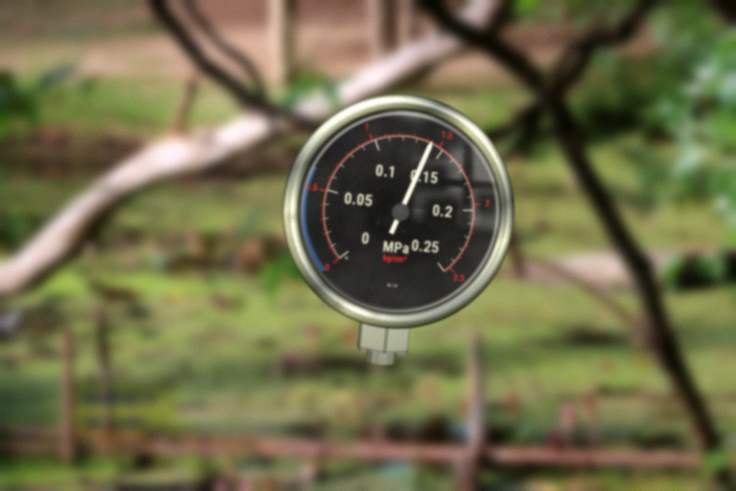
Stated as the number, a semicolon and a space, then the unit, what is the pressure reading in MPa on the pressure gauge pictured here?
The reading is 0.14; MPa
